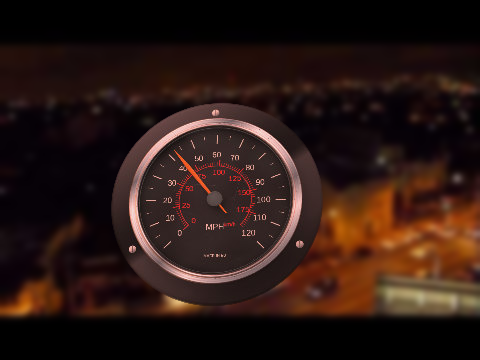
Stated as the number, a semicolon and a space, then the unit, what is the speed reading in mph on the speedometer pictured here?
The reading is 42.5; mph
